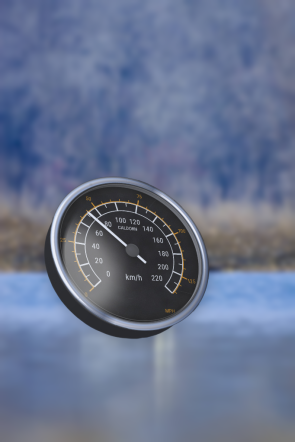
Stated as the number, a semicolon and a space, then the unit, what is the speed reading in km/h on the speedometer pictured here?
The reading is 70; km/h
